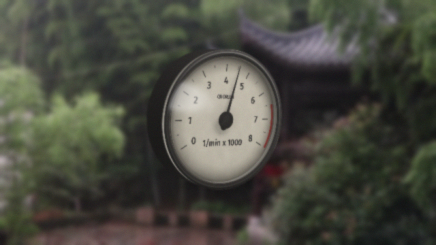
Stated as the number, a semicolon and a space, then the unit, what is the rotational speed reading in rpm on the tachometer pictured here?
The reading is 4500; rpm
